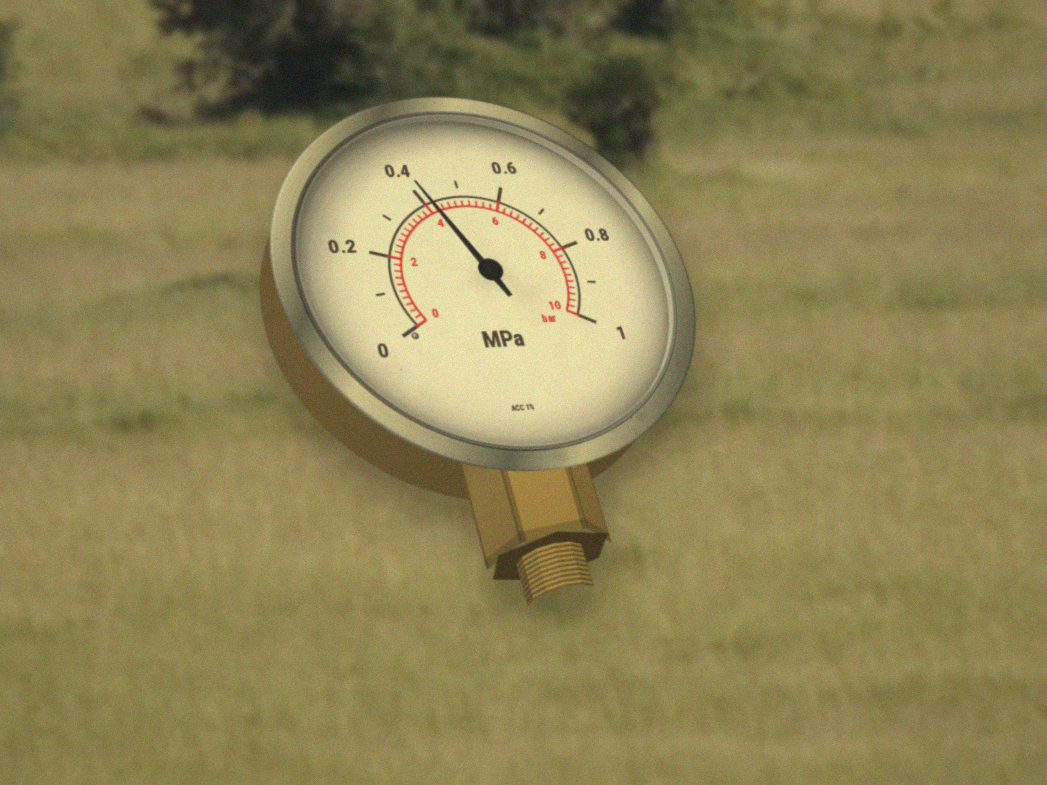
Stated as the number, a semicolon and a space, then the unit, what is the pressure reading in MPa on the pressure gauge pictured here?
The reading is 0.4; MPa
